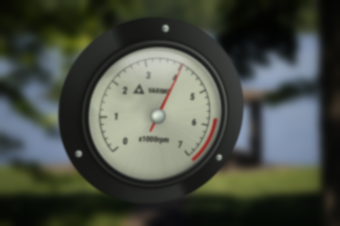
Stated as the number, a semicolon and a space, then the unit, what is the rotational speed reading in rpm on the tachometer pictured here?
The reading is 4000; rpm
